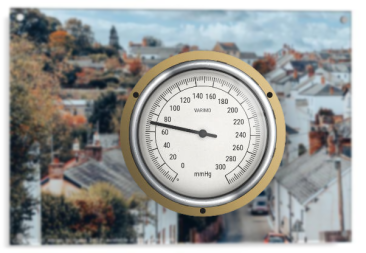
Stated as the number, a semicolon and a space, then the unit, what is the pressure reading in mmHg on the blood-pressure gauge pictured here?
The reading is 70; mmHg
